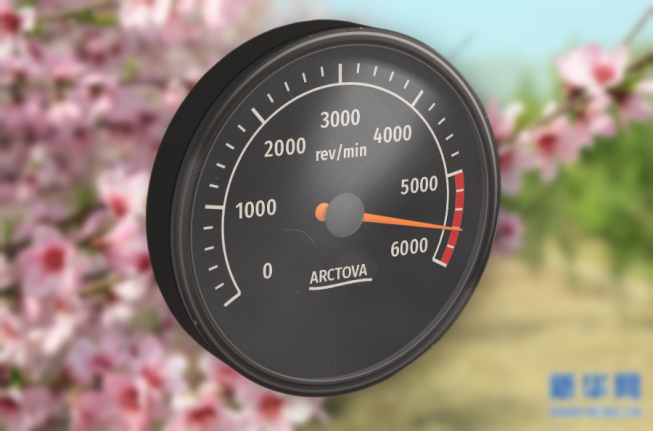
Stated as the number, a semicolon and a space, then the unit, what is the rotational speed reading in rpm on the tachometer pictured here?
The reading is 5600; rpm
